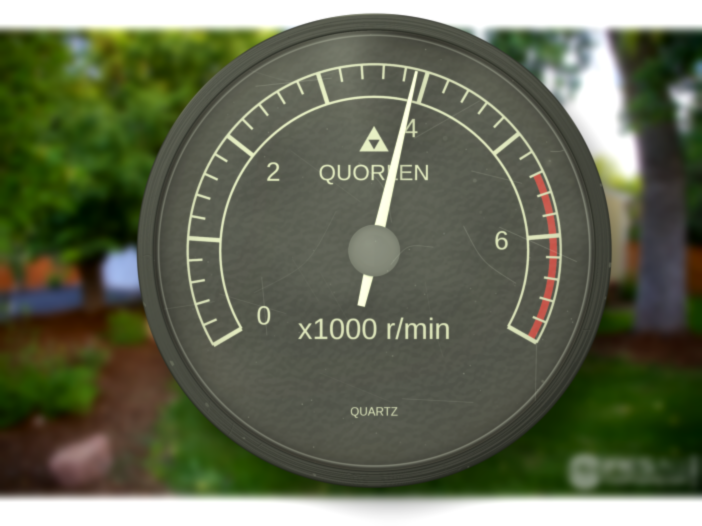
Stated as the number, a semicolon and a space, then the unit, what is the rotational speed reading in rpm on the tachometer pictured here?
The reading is 3900; rpm
